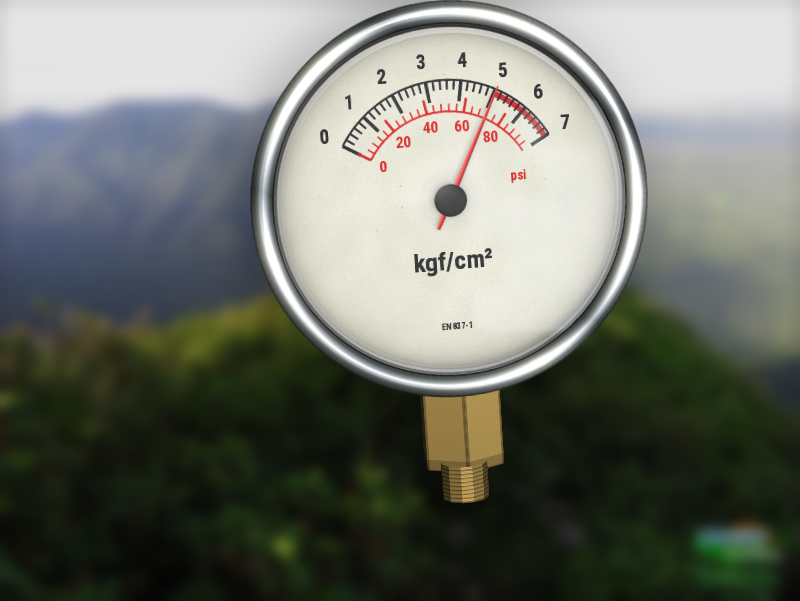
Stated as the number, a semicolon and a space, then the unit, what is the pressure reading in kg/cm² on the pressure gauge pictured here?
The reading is 5; kg/cm²
